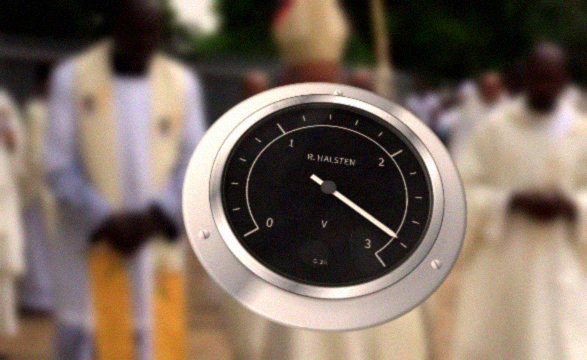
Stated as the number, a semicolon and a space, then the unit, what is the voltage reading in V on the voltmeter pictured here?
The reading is 2.8; V
